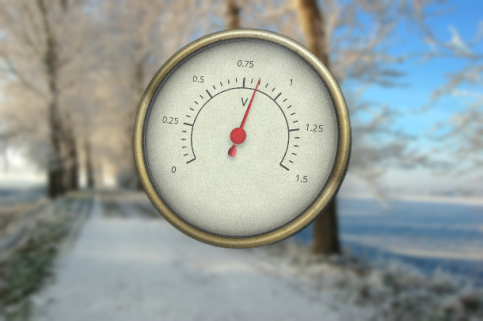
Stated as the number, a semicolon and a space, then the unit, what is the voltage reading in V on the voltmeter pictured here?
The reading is 0.85; V
